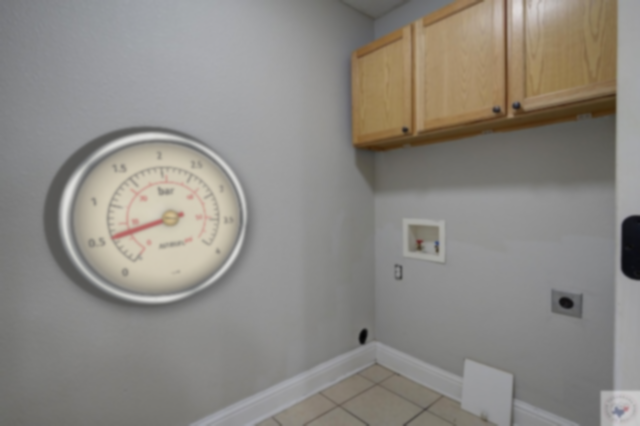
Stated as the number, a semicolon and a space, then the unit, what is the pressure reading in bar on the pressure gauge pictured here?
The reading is 0.5; bar
